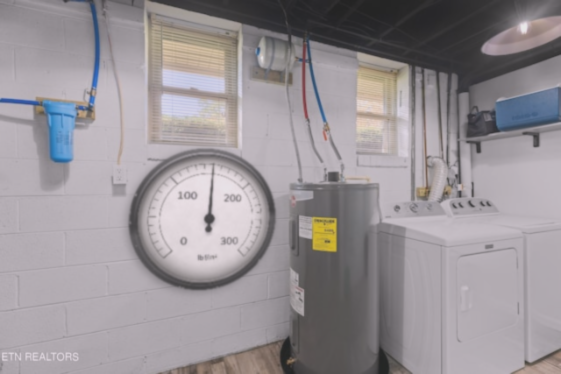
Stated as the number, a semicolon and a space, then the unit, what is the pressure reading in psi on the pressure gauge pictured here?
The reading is 150; psi
